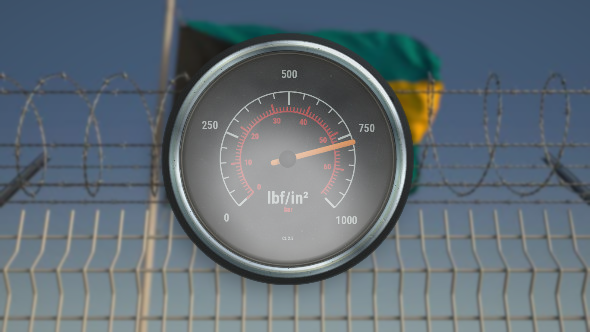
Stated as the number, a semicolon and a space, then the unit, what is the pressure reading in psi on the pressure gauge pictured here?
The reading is 775; psi
